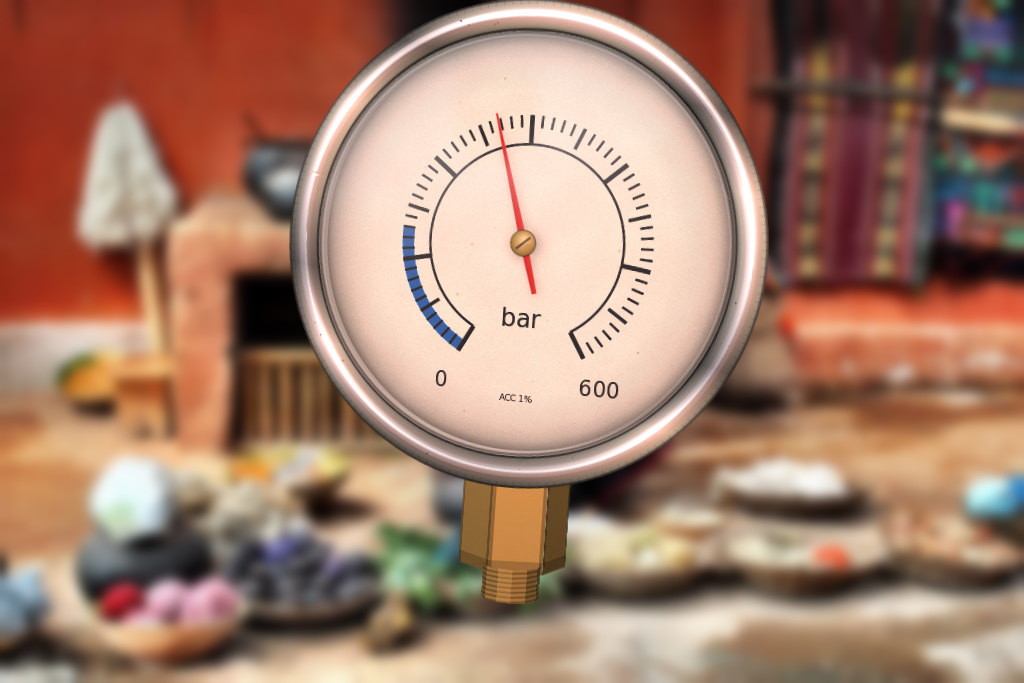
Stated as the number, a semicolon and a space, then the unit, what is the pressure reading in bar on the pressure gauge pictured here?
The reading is 270; bar
